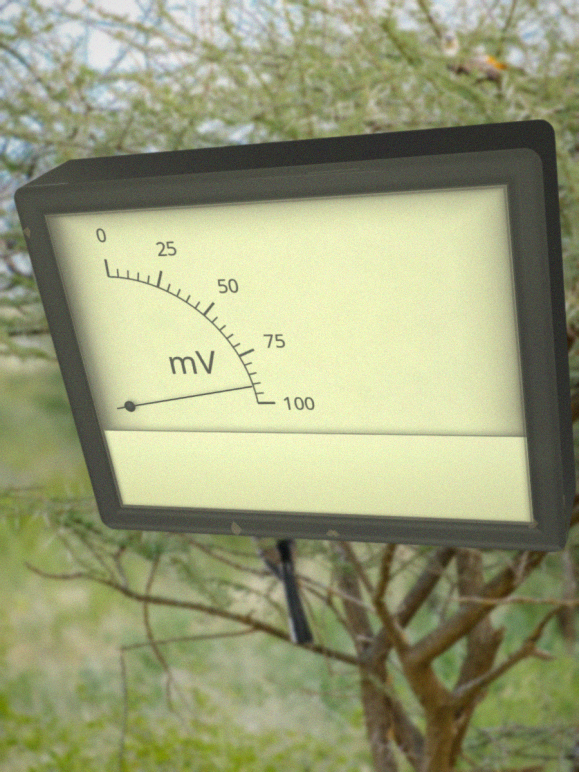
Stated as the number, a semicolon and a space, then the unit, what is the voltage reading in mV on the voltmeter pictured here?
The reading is 90; mV
